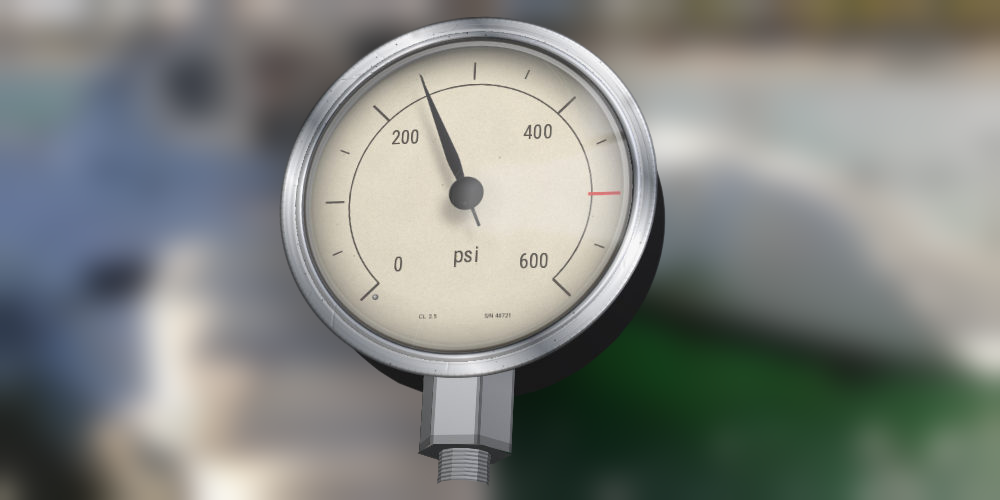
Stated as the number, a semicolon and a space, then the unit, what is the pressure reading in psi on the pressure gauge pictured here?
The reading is 250; psi
